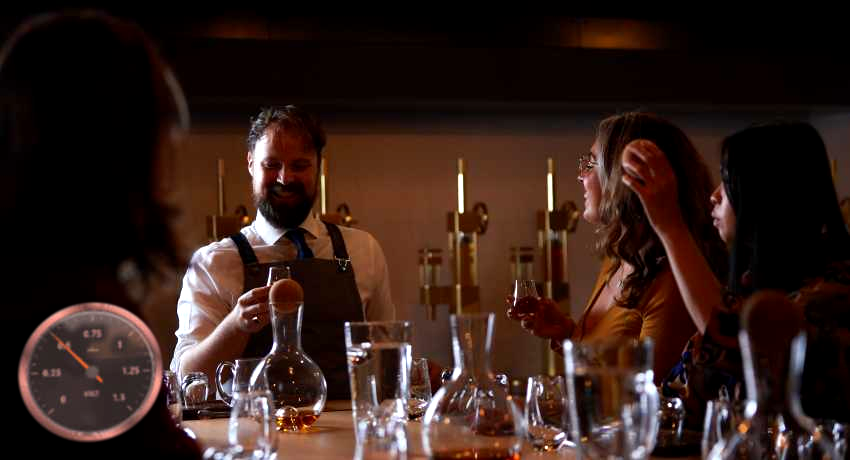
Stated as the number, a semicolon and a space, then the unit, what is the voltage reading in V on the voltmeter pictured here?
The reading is 0.5; V
